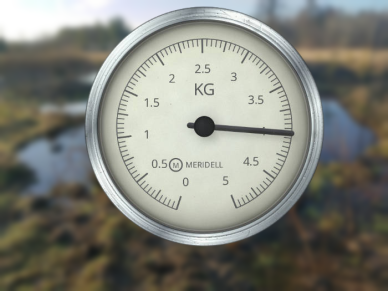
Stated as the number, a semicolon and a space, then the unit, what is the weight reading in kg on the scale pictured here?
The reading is 4; kg
